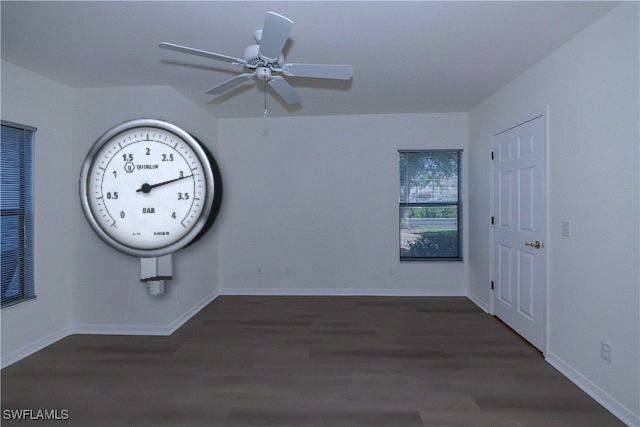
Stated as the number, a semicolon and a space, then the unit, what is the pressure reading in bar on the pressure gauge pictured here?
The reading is 3.1; bar
